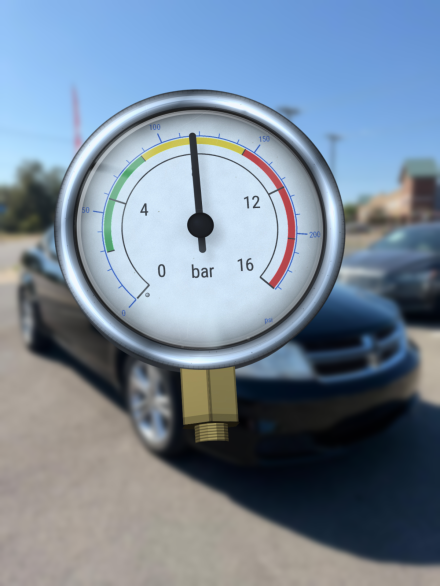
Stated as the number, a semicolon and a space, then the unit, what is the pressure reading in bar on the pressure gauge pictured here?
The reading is 8; bar
